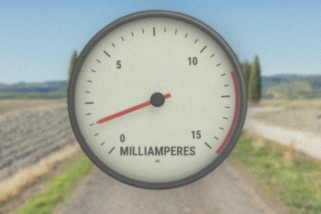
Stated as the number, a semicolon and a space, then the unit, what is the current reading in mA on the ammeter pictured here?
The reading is 1.5; mA
